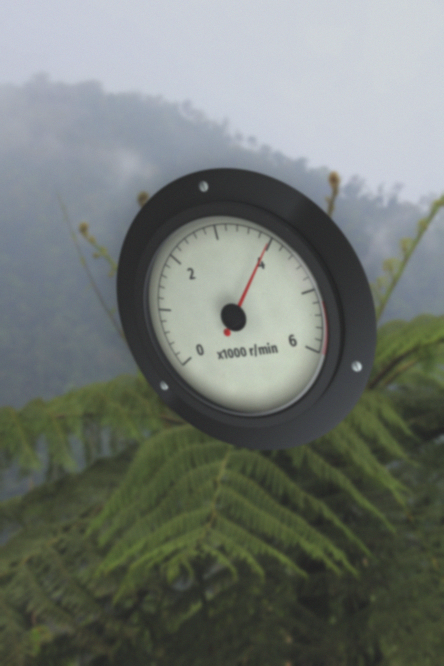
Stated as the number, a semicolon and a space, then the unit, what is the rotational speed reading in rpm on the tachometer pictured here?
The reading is 4000; rpm
